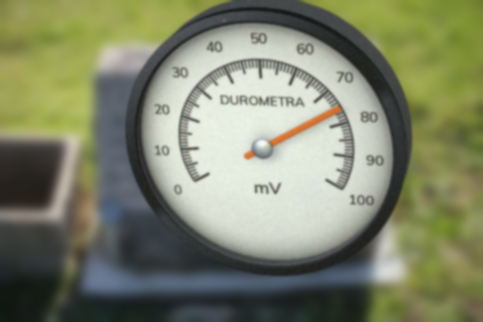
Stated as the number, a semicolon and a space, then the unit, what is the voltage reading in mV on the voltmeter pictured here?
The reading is 75; mV
